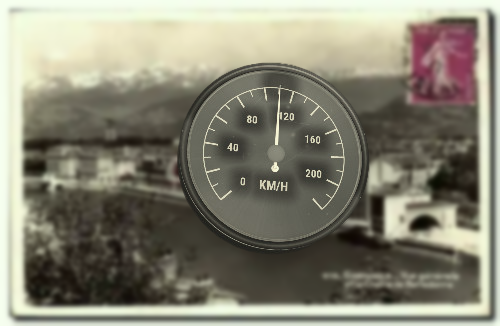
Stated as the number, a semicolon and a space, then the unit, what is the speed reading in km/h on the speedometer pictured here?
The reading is 110; km/h
